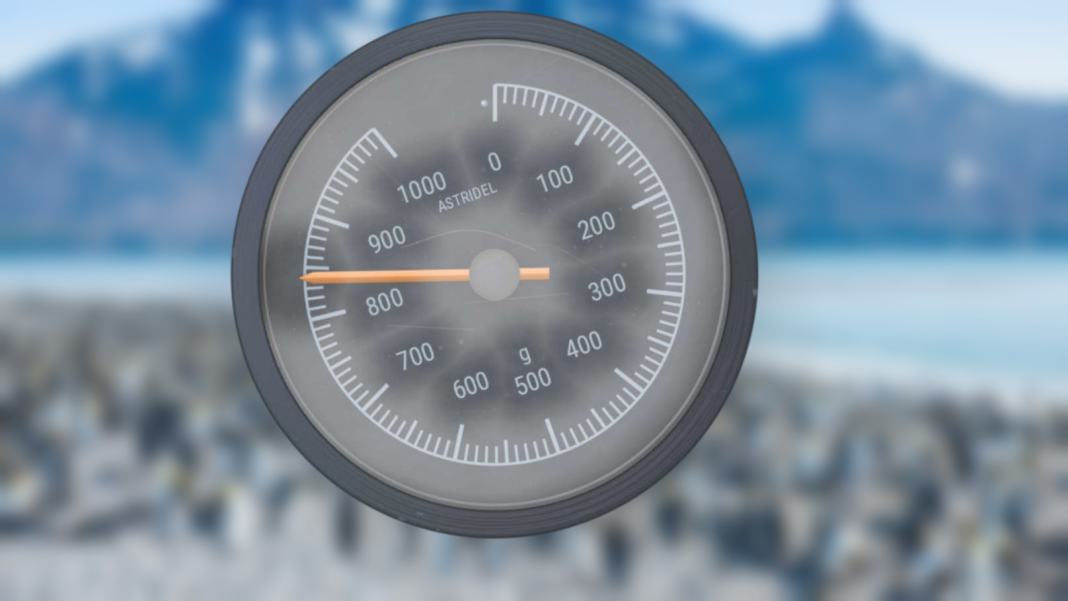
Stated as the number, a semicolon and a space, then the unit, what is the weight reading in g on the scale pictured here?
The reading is 840; g
